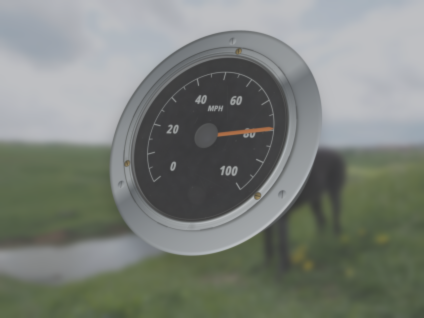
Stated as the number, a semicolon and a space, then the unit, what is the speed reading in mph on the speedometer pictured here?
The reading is 80; mph
